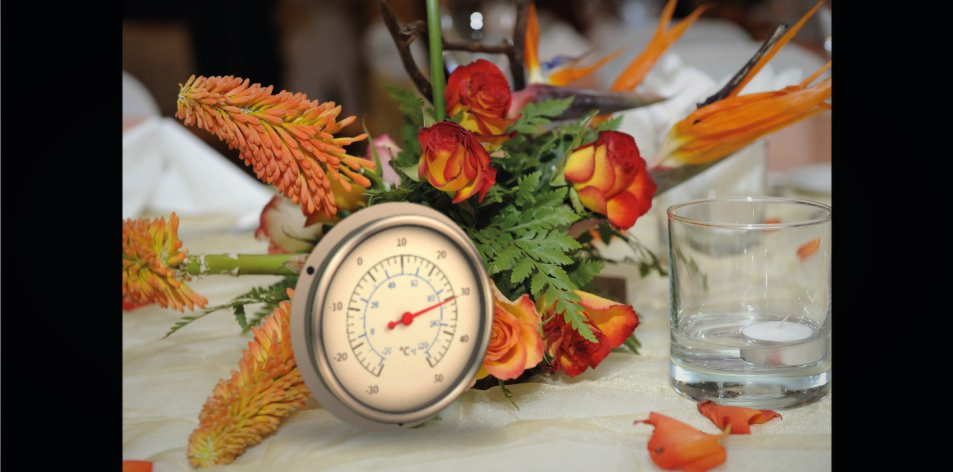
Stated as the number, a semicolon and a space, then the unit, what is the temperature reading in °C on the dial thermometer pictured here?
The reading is 30; °C
